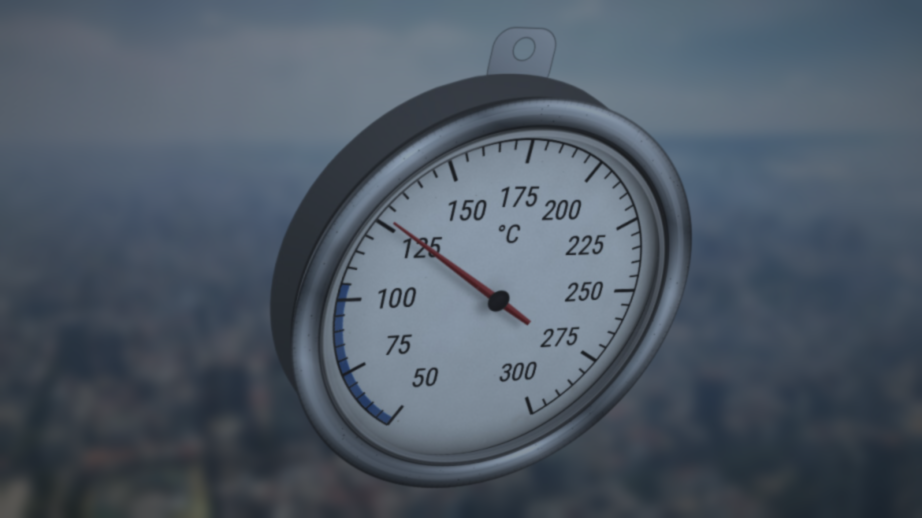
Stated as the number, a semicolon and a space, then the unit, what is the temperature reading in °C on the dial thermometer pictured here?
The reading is 127.5; °C
